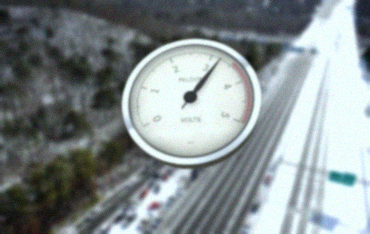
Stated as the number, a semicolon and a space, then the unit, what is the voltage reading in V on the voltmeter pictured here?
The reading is 3.25; V
